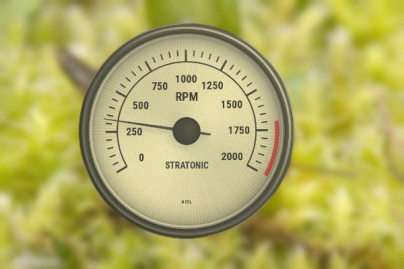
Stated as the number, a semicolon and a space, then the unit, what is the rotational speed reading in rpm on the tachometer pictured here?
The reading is 325; rpm
